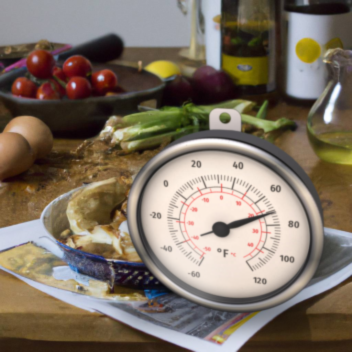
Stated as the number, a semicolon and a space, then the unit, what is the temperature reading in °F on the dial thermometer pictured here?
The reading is 70; °F
